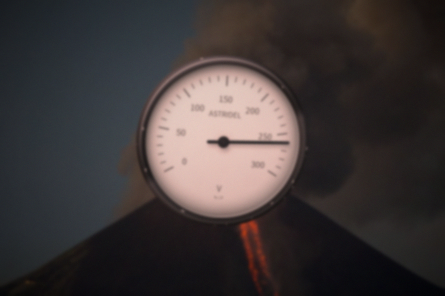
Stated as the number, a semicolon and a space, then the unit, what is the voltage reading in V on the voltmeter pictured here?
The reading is 260; V
